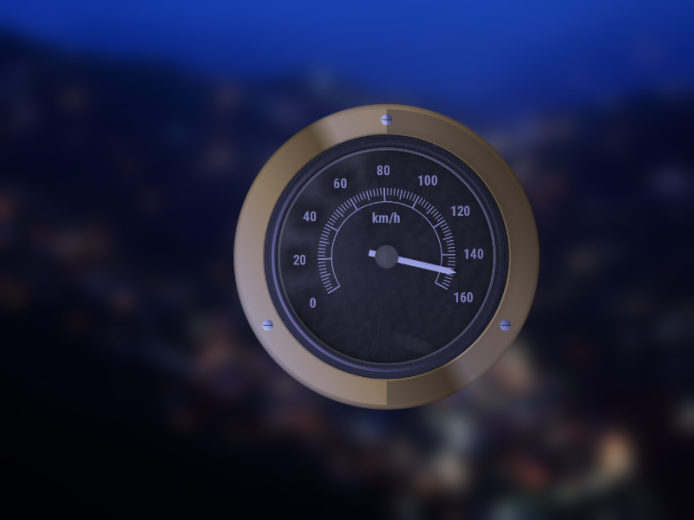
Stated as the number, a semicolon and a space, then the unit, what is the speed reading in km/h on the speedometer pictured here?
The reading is 150; km/h
